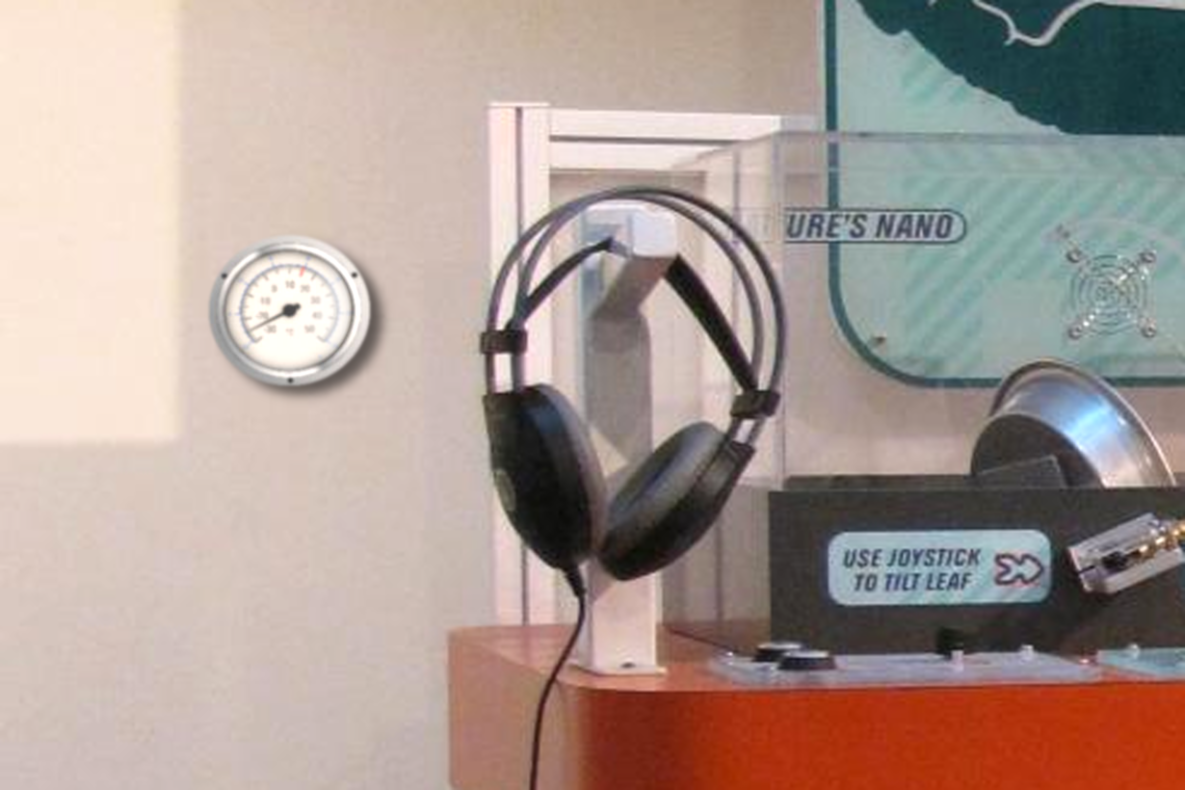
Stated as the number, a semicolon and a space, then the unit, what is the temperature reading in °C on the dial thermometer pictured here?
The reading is -25; °C
